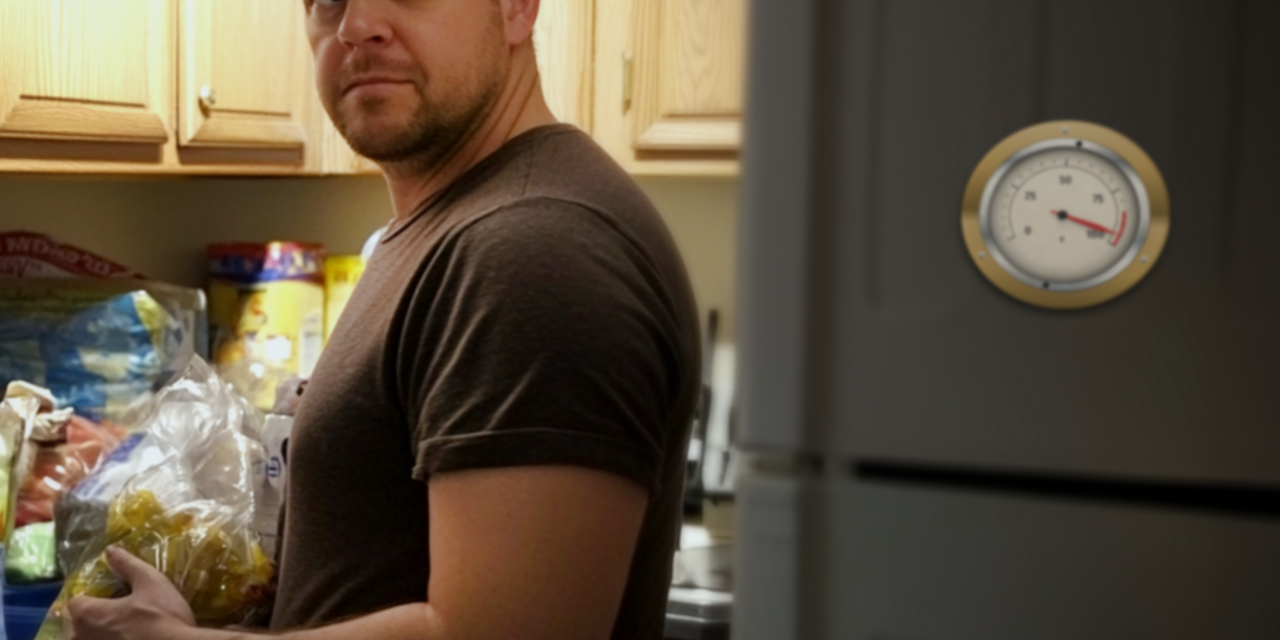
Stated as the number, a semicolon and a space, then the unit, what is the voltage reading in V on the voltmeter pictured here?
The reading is 95; V
